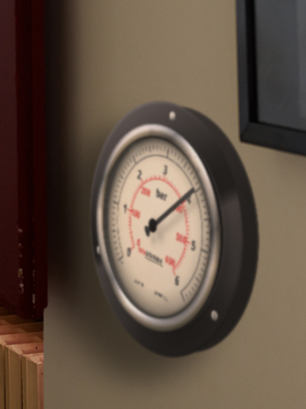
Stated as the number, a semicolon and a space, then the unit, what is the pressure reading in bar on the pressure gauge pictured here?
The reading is 4; bar
